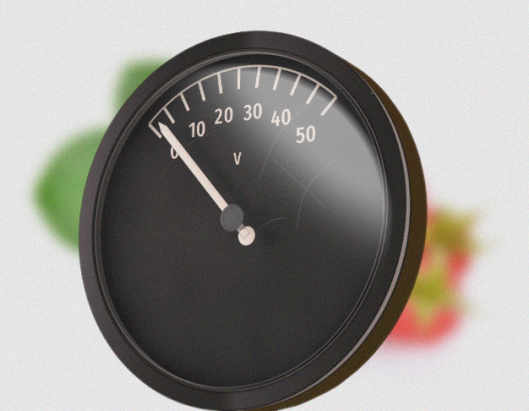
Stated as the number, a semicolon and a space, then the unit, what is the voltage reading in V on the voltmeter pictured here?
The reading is 2.5; V
